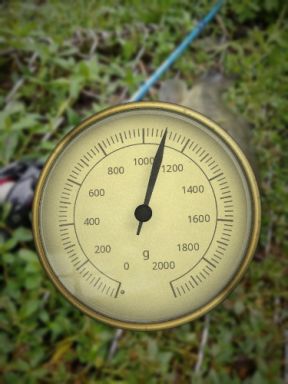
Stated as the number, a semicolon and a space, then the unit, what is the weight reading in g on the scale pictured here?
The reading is 1100; g
